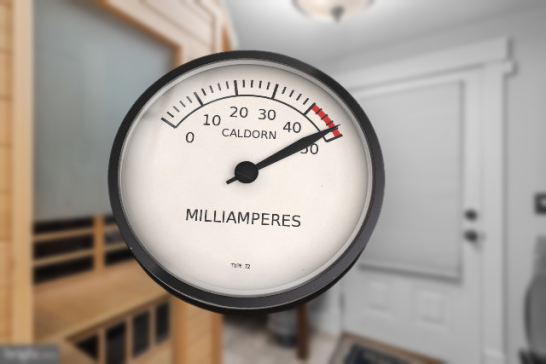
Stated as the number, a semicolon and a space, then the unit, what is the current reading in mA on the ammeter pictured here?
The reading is 48; mA
